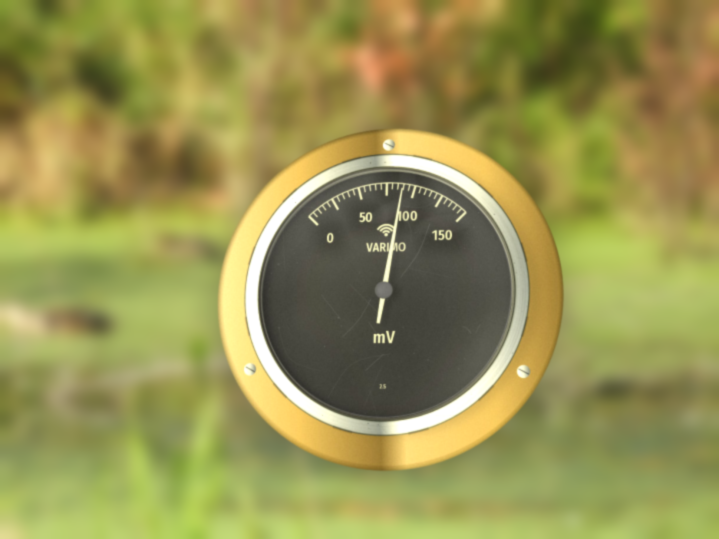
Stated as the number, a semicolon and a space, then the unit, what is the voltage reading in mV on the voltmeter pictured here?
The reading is 90; mV
